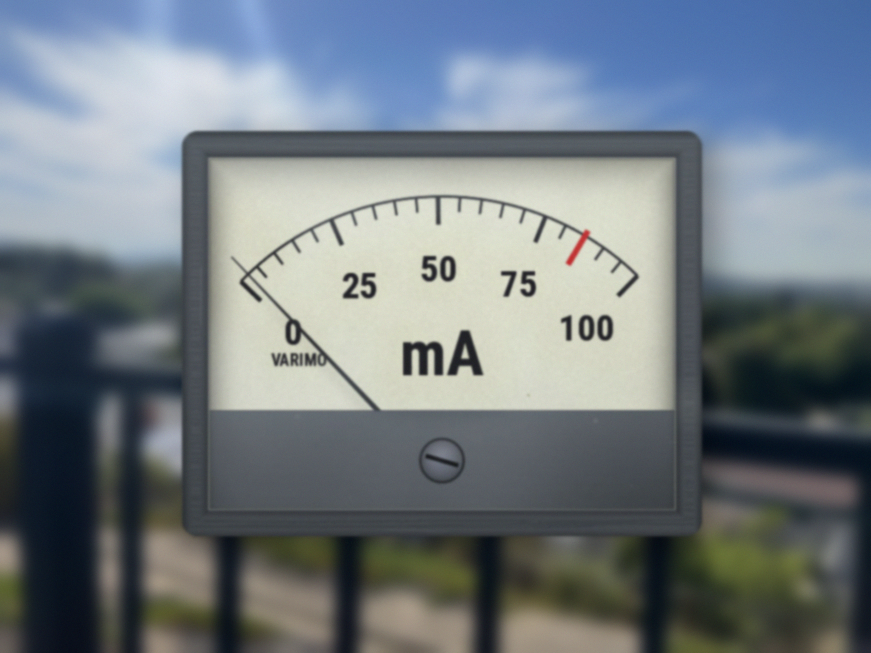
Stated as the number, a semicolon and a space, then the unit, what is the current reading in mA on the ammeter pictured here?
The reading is 2.5; mA
